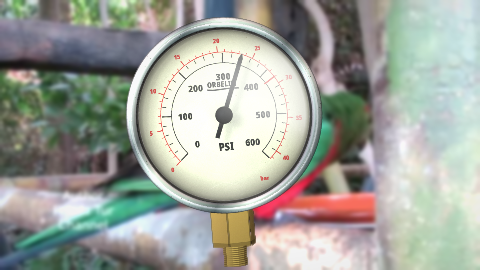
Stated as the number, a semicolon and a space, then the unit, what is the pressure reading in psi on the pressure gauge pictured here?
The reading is 340; psi
